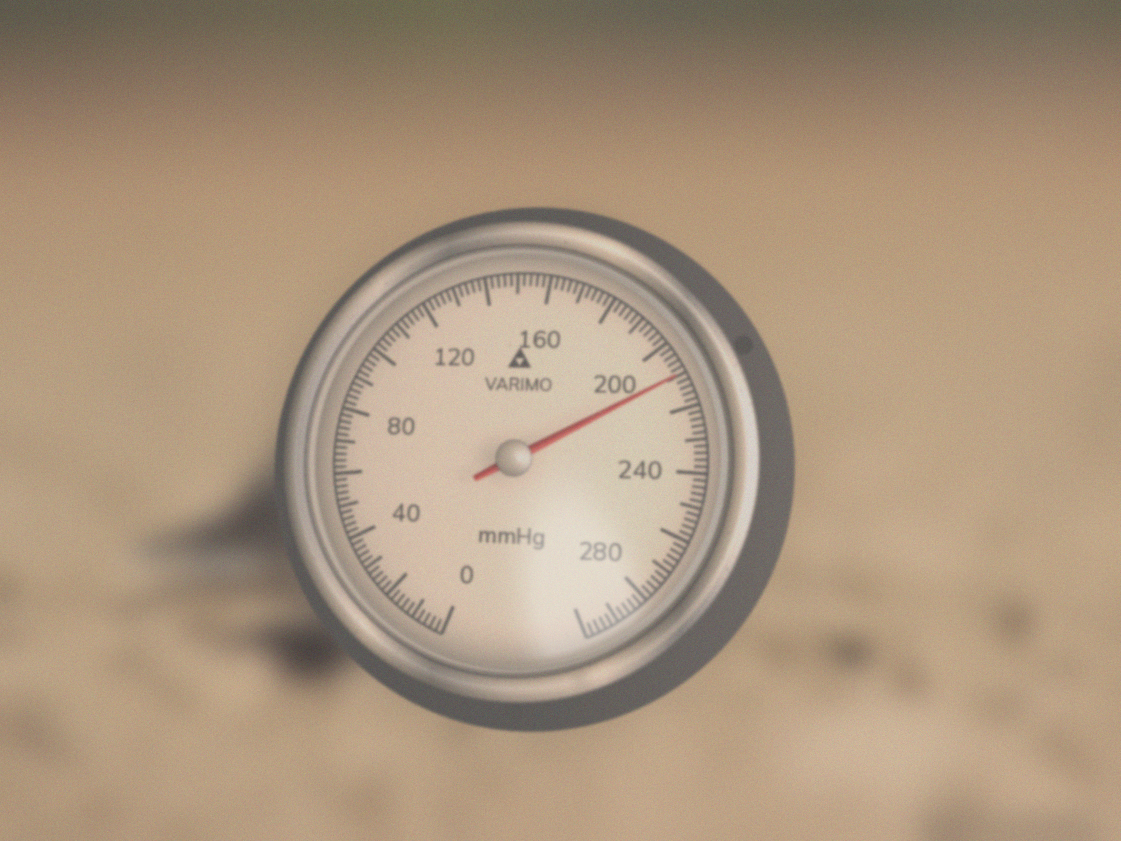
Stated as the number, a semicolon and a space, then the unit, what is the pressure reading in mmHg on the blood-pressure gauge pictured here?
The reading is 210; mmHg
